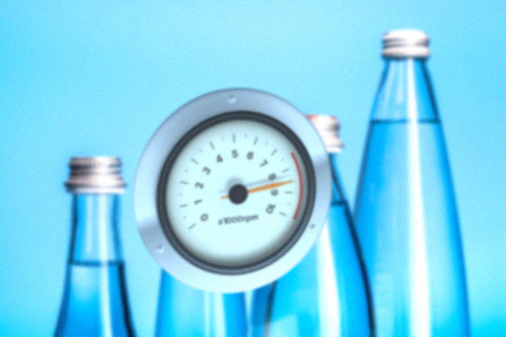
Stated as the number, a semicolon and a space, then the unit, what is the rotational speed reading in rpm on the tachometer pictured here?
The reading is 8500; rpm
